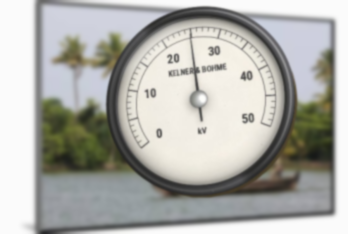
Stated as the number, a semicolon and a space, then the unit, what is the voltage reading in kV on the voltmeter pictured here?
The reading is 25; kV
